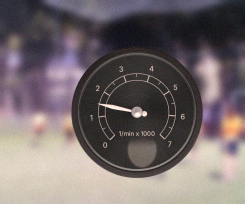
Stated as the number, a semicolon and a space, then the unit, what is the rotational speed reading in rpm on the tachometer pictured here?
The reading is 1500; rpm
